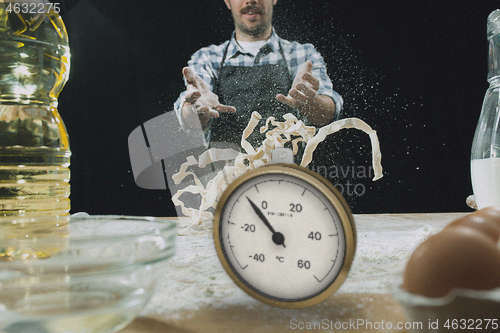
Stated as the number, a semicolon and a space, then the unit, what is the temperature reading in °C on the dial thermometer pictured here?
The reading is -5; °C
